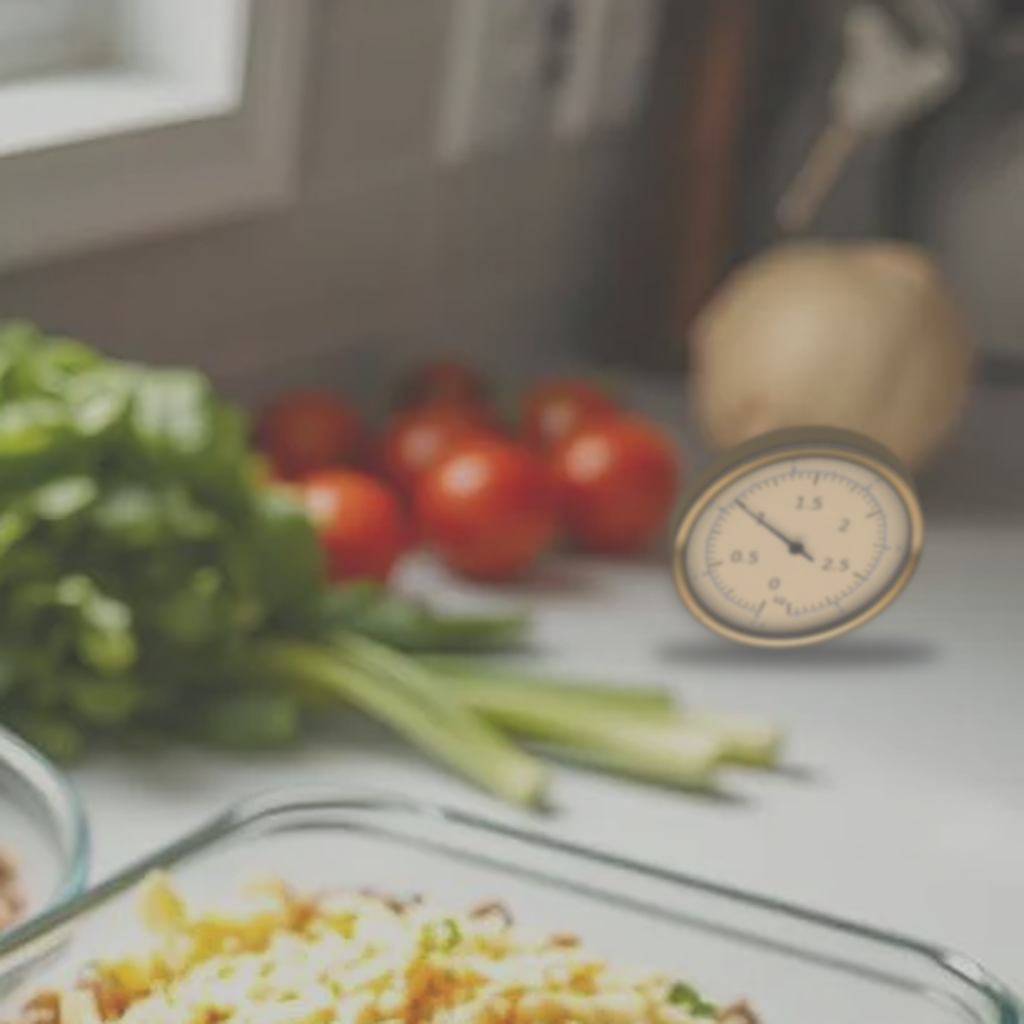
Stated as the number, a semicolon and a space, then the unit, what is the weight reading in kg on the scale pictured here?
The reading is 1; kg
